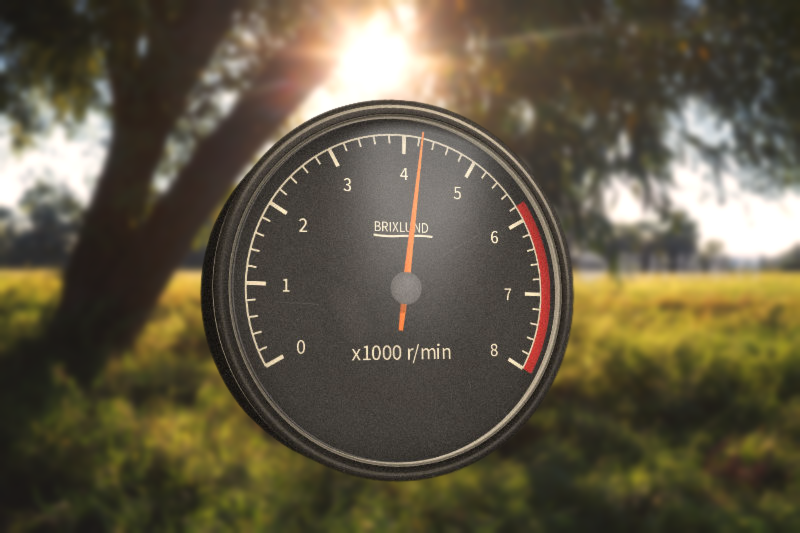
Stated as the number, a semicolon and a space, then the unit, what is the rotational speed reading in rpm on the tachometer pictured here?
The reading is 4200; rpm
